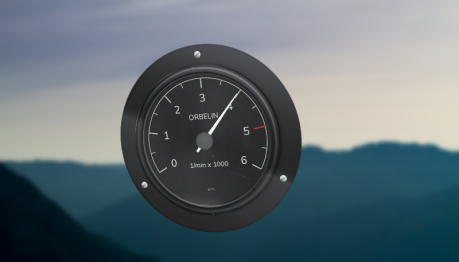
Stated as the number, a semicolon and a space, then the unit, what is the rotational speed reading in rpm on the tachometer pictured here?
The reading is 4000; rpm
